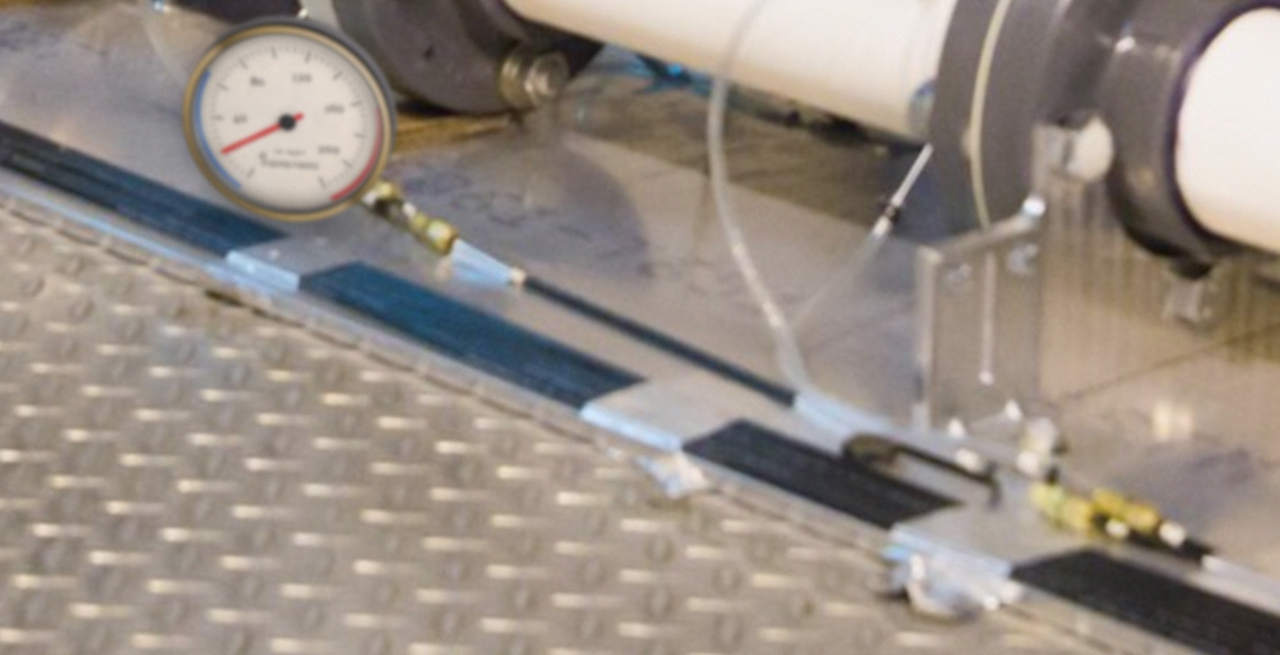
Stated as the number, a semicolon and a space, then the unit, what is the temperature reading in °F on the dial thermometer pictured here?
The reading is 20; °F
